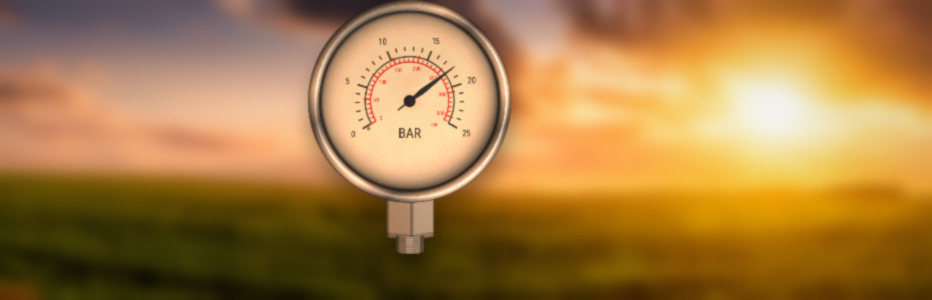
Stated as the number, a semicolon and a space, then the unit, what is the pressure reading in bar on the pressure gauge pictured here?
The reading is 18; bar
